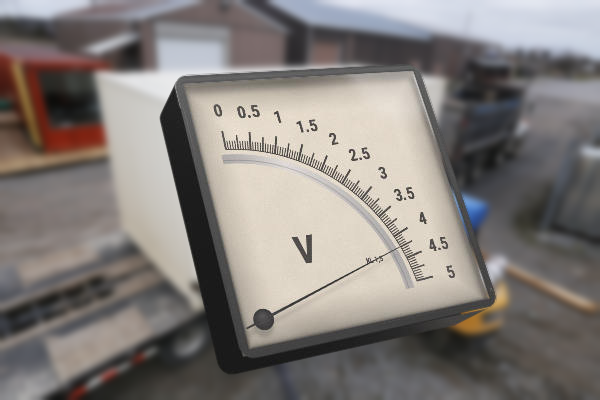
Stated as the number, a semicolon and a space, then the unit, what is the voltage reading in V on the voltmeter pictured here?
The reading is 4.25; V
